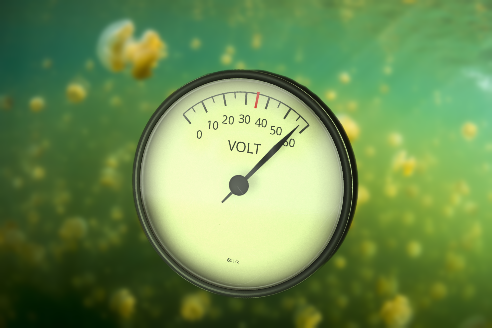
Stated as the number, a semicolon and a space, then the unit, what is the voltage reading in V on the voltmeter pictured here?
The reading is 57.5; V
